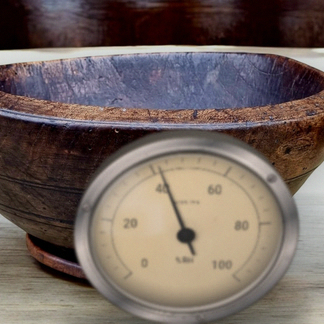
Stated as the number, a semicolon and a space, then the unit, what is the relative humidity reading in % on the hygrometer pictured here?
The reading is 42; %
